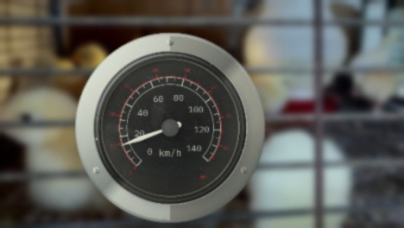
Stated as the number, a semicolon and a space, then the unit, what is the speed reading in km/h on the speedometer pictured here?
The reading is 15; km/h
